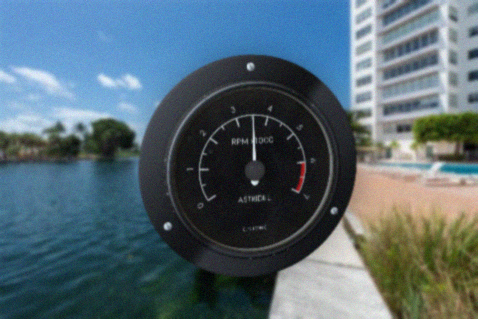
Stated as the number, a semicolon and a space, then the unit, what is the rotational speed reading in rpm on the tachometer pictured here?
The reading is 3500; rpm
